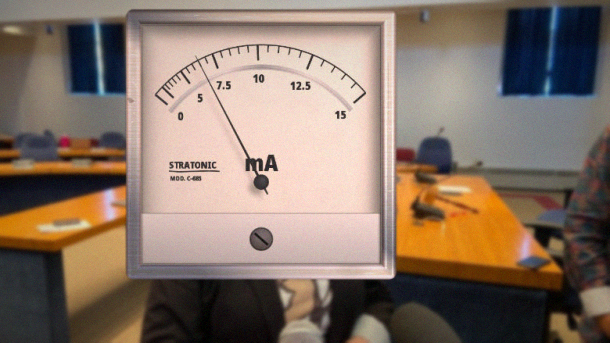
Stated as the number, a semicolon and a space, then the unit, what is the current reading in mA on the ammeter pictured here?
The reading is 6.5; mA
